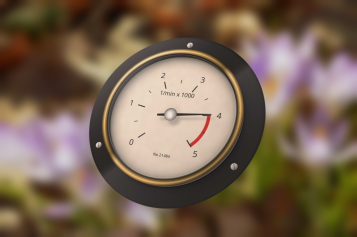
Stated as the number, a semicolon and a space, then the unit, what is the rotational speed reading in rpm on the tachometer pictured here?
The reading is 4000; rpm
